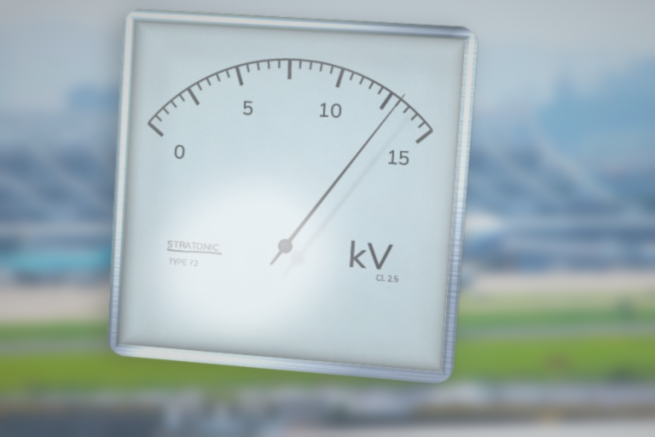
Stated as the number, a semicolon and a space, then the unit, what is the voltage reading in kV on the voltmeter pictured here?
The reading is 13; kV
